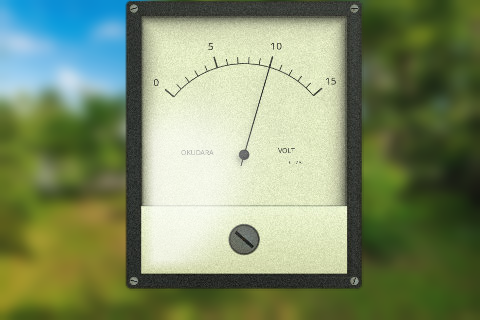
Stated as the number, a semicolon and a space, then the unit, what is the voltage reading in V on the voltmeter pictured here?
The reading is 10; V
